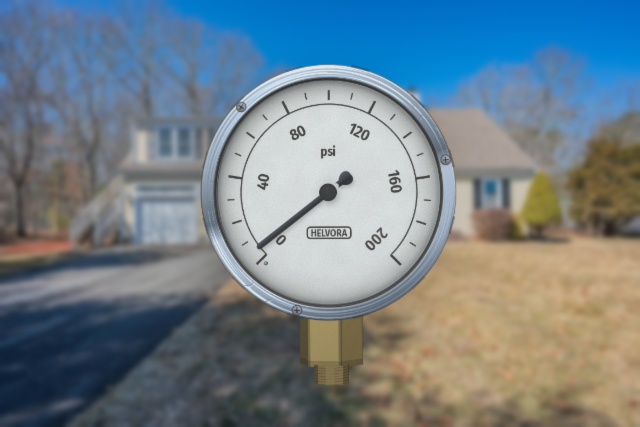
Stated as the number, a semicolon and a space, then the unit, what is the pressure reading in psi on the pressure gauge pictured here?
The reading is 5; psi
